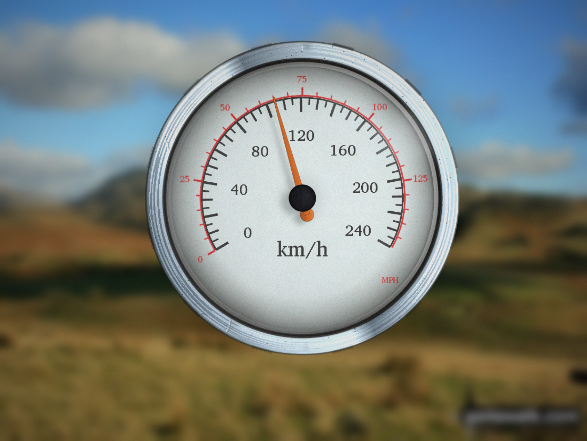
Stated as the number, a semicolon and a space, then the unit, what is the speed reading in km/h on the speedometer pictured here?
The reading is 105; km/h
